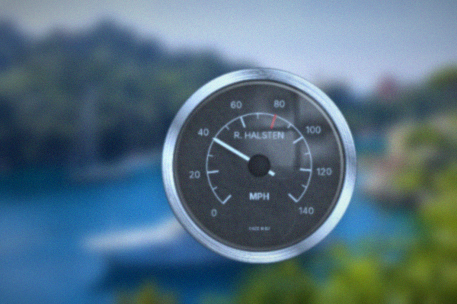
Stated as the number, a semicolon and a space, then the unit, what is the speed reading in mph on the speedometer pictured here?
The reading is 40; mph
